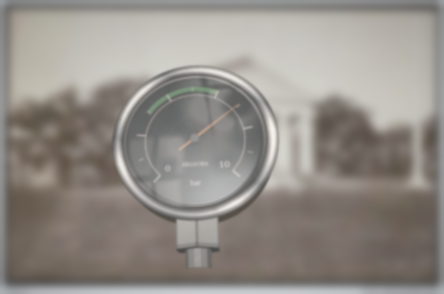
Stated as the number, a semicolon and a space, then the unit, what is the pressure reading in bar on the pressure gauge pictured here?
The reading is 7; bar
